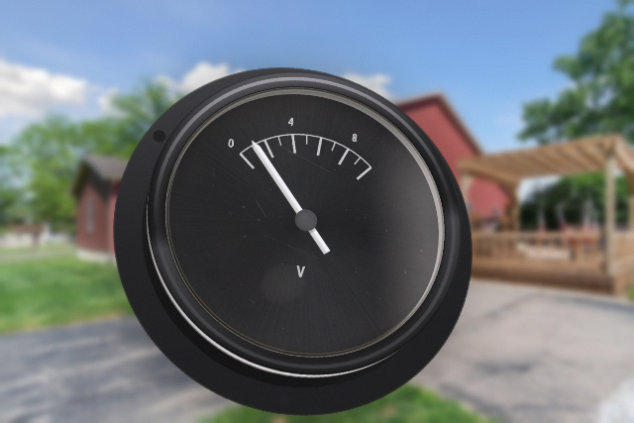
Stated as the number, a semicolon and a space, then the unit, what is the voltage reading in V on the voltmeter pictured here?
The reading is 1; V
